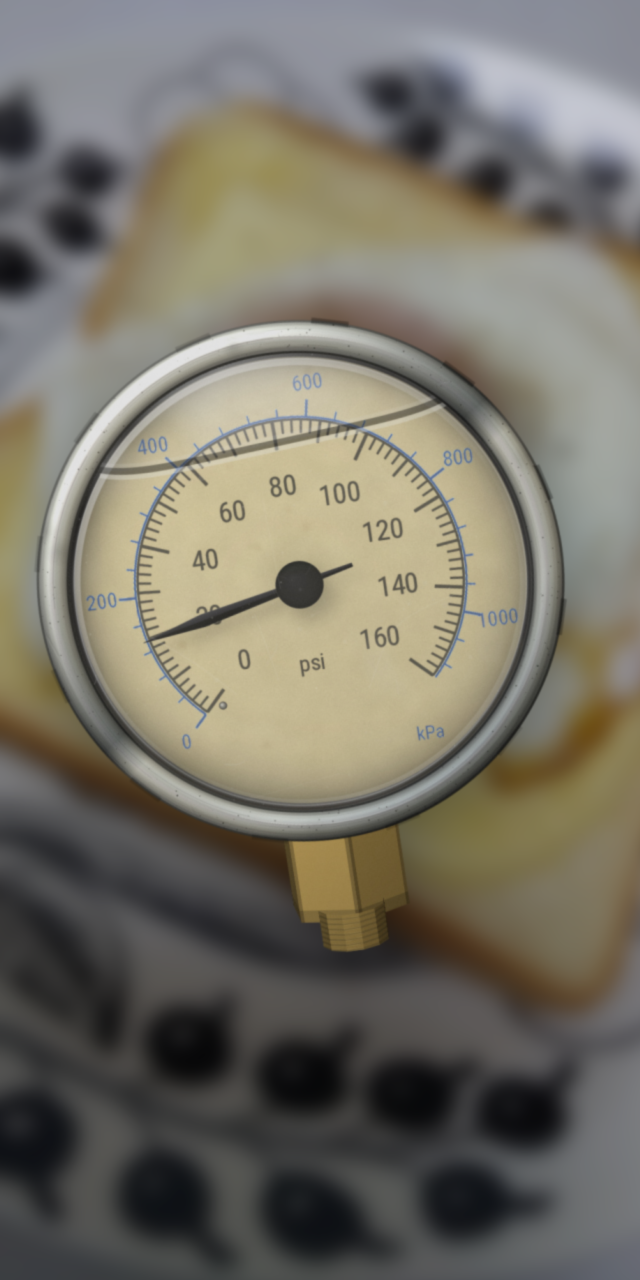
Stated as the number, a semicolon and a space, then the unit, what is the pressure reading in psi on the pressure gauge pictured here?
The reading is 20; psi
